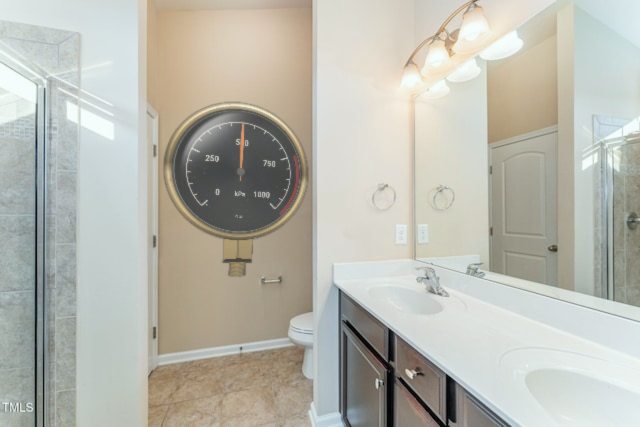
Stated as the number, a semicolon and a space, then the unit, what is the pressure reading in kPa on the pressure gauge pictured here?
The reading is 500; kPa
